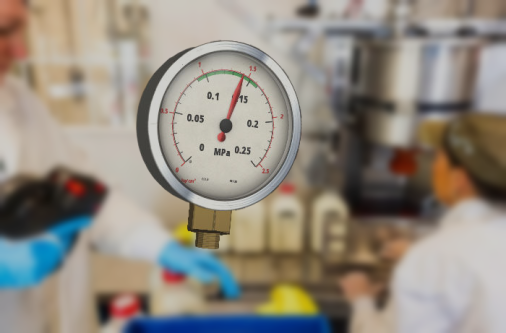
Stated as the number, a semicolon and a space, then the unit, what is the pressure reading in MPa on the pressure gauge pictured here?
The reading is 0.14; MPa
